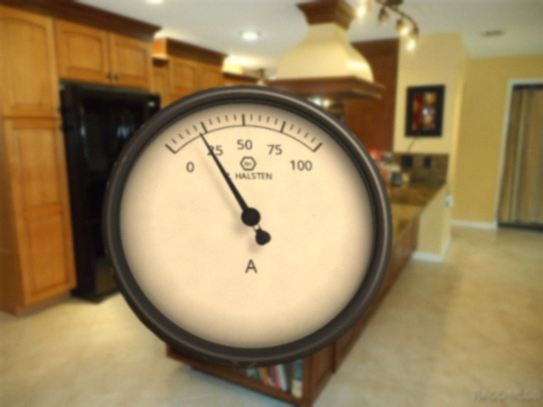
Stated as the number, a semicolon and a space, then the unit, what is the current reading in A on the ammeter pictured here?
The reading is 20; A
